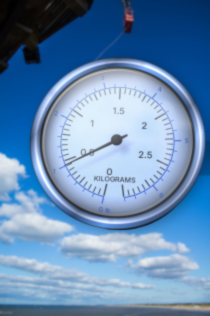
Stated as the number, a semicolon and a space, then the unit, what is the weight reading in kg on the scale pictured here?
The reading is 0.45; kg
